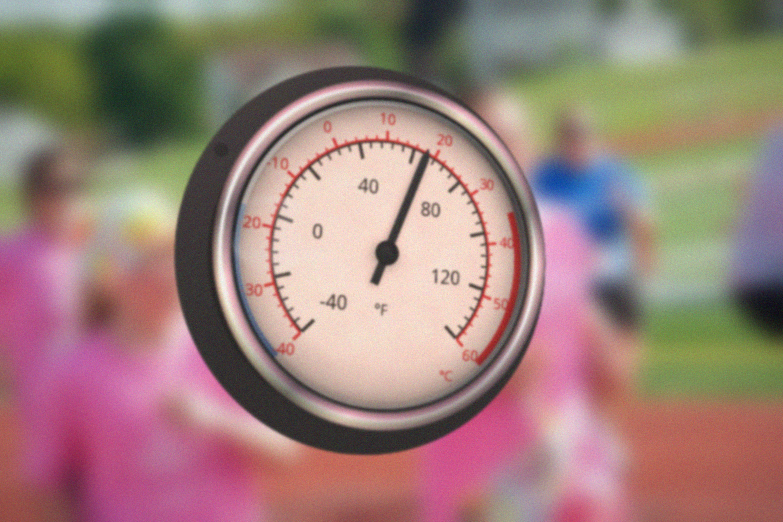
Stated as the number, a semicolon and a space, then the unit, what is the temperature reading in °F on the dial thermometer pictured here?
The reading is 64; °F
